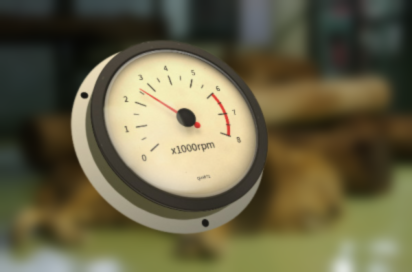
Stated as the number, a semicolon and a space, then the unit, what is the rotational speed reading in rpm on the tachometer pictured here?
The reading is 2500; rpm
